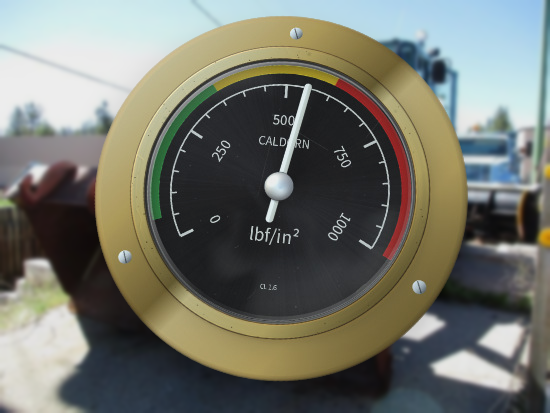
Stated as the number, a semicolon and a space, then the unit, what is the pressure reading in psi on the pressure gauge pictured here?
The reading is 550; psi
